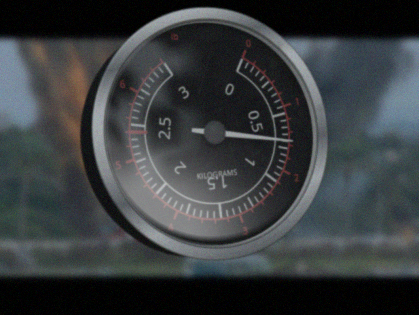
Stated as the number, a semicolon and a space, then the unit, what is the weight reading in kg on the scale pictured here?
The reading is 0.7; kg
